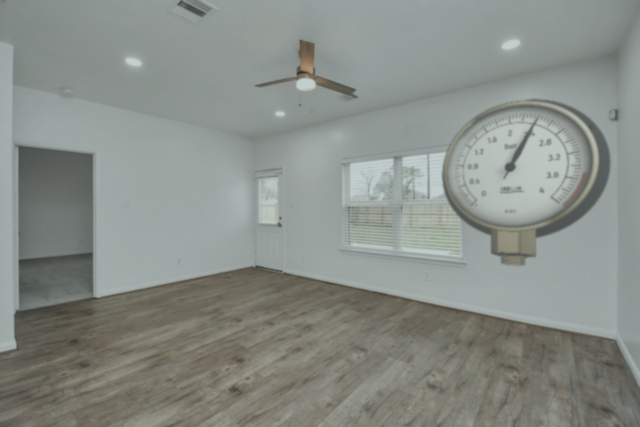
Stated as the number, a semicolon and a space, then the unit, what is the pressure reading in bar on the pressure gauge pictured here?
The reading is 2.4; bar
